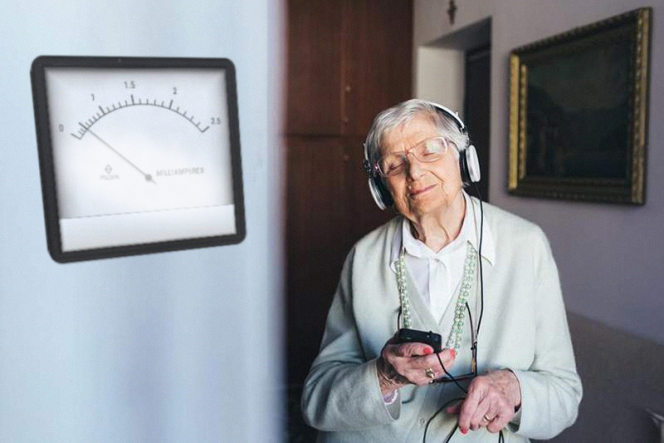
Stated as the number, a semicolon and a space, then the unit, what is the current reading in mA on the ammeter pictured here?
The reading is 0.5; mA
